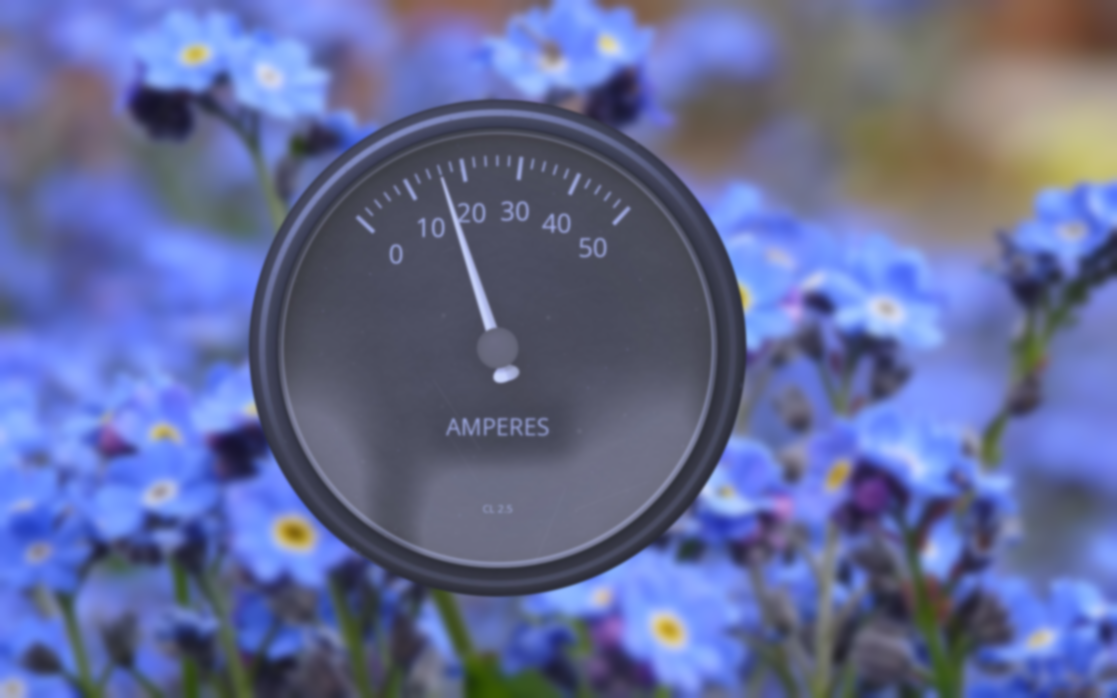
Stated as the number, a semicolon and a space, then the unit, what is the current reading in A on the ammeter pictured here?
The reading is 16; A
